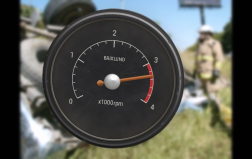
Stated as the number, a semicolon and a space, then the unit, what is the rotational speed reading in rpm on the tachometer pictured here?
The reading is 3300; rpm
